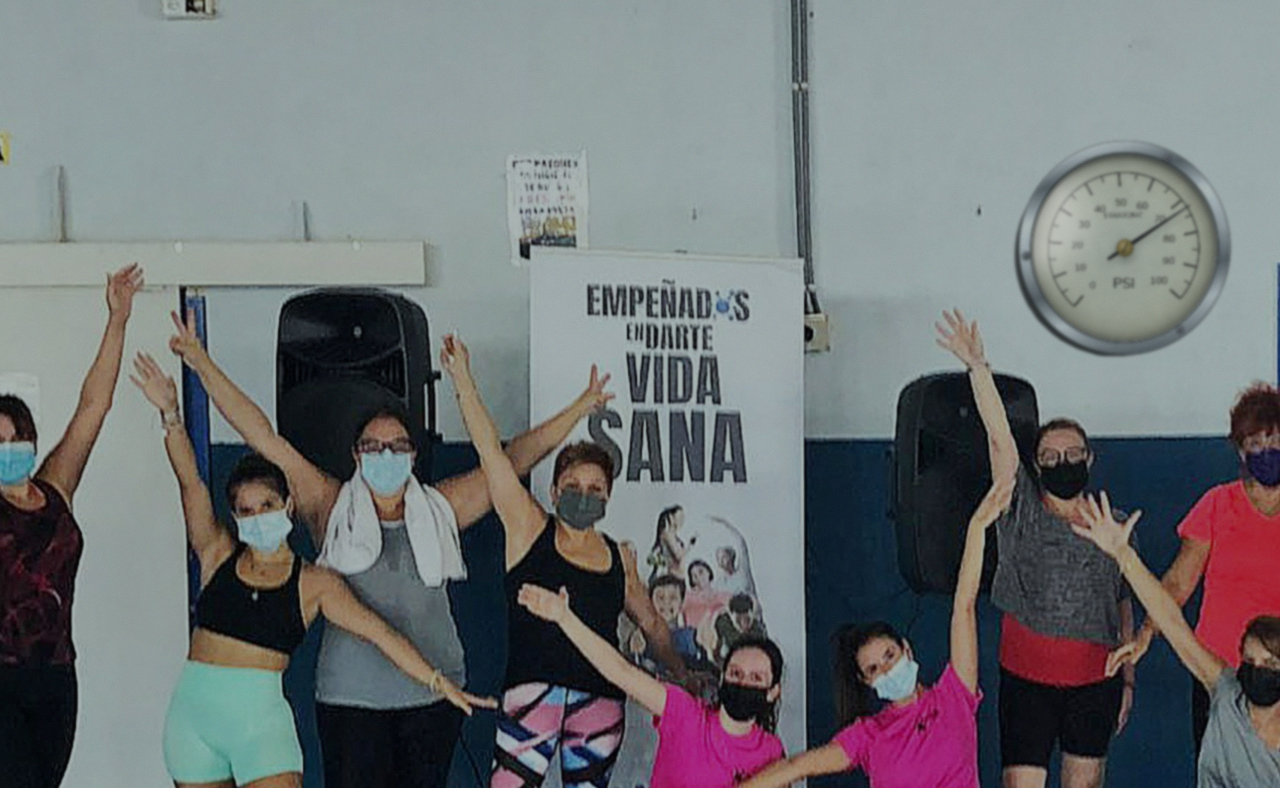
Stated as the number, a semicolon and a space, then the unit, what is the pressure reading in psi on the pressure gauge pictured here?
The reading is 72.5; psi
